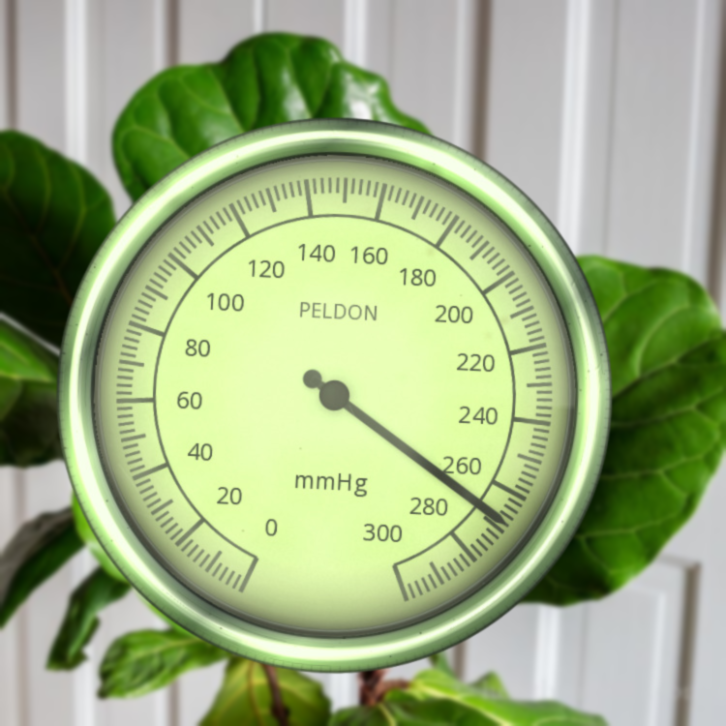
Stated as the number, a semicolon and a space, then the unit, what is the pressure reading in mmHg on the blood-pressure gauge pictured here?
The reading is 268; mmHg
